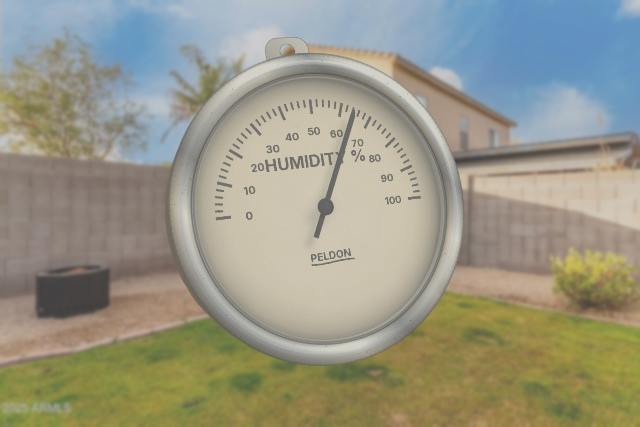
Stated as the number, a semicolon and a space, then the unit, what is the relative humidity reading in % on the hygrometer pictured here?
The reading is 64; %
